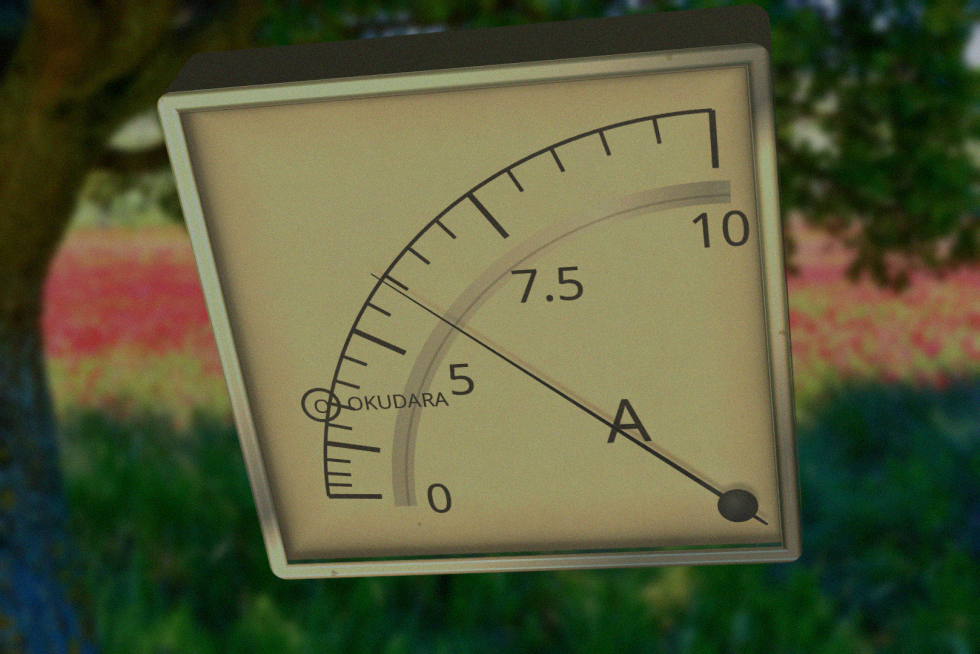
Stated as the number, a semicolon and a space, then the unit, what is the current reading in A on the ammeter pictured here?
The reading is 6; A
